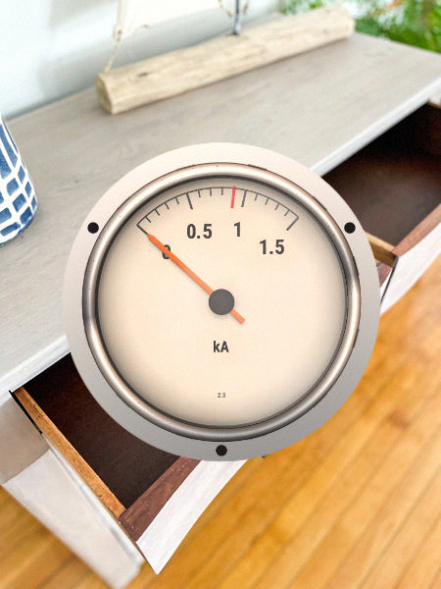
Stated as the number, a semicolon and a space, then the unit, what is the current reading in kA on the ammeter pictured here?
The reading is 0; kA
